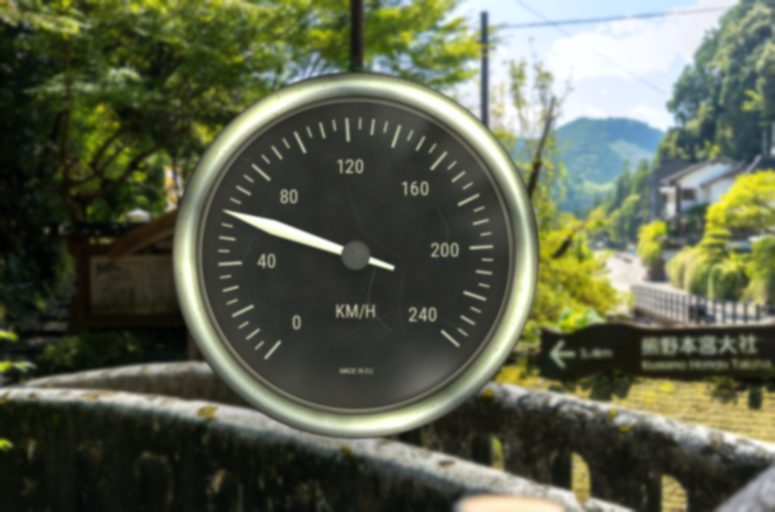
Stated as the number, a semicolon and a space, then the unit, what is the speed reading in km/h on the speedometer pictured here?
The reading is 60; km/h
